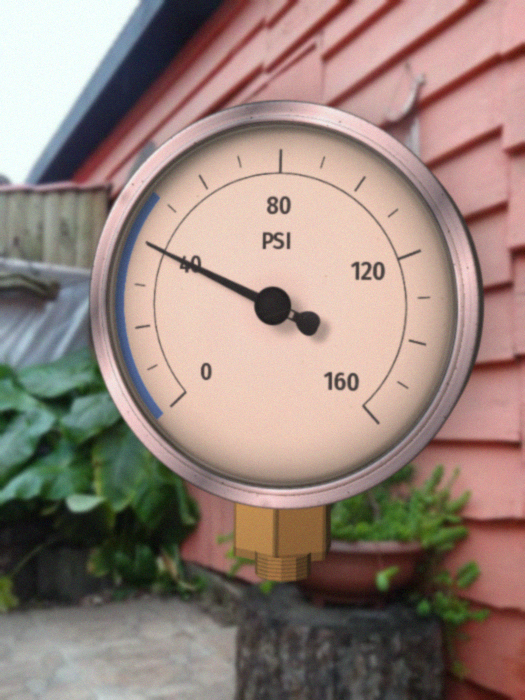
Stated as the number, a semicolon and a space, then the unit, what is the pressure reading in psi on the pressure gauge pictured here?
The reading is 40; psi
